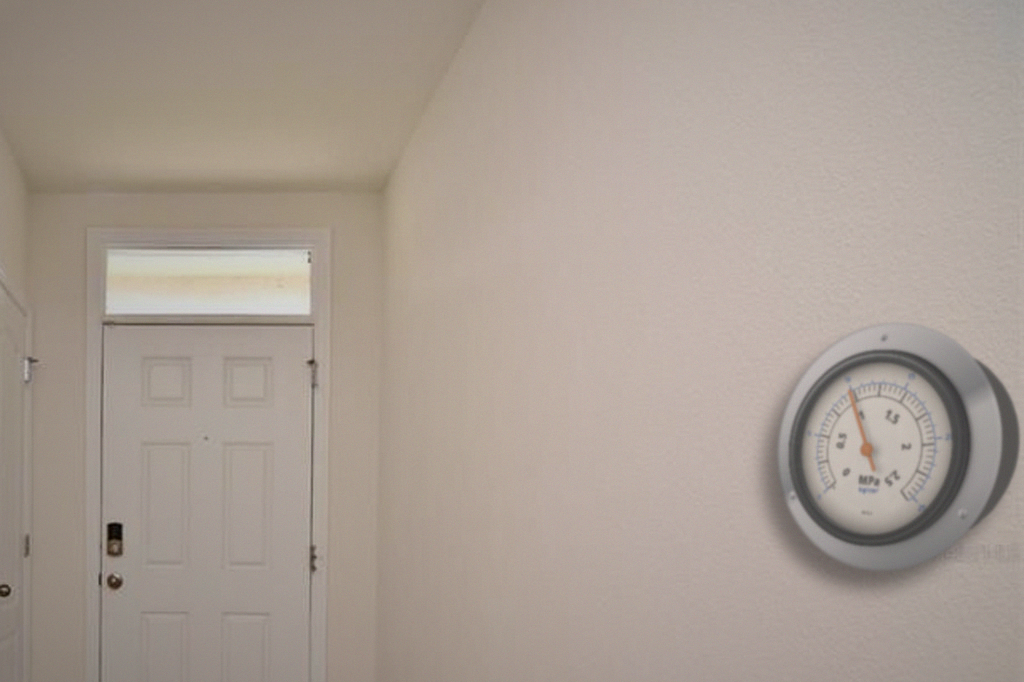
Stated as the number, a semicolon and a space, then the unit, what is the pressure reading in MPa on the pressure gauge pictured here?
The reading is 1; MPa
